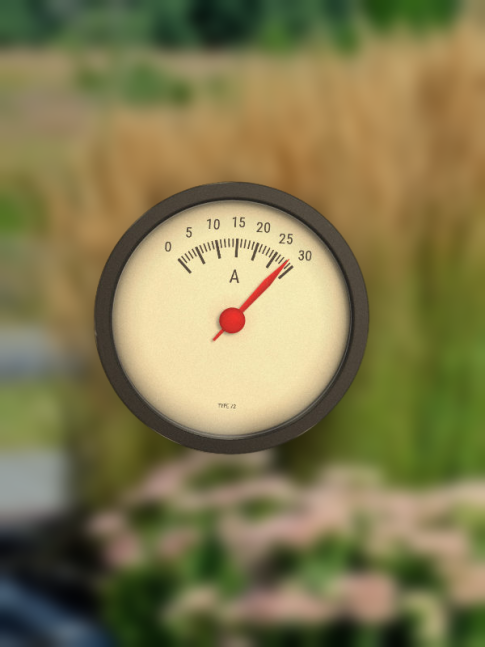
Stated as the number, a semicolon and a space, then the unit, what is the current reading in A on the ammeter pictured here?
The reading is 28; A
